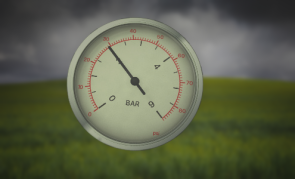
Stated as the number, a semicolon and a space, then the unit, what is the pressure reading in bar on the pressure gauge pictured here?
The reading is 2; bar
